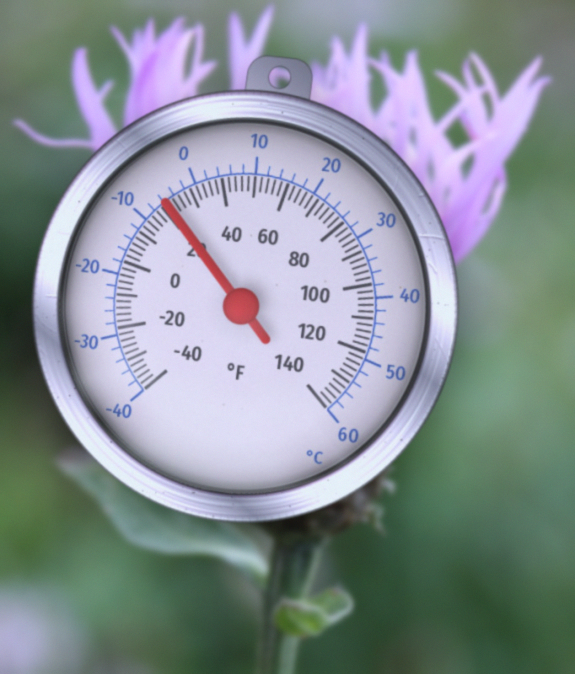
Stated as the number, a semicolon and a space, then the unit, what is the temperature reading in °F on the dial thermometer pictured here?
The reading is 22; °F
